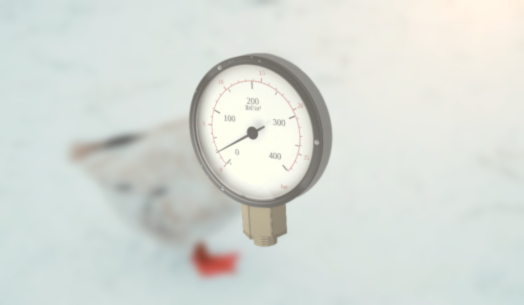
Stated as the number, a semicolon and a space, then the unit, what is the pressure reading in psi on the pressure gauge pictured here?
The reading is 25; psi
